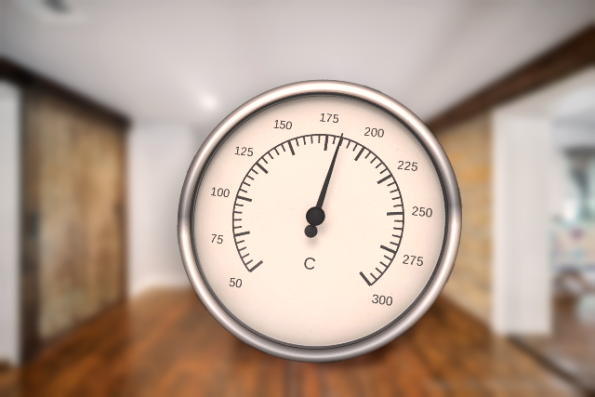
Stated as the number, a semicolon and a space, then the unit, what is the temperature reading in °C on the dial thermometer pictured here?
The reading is 185; °C
